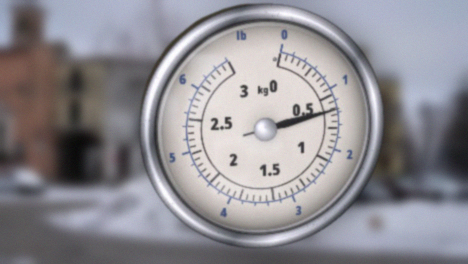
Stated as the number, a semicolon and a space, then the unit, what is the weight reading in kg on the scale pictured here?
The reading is 0.6; kg
